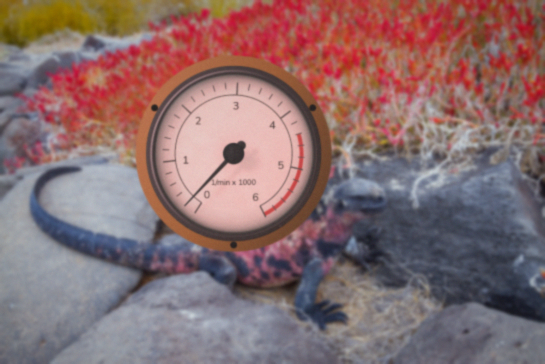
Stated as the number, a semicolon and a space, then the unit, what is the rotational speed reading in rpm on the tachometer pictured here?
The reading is 200; rpm
